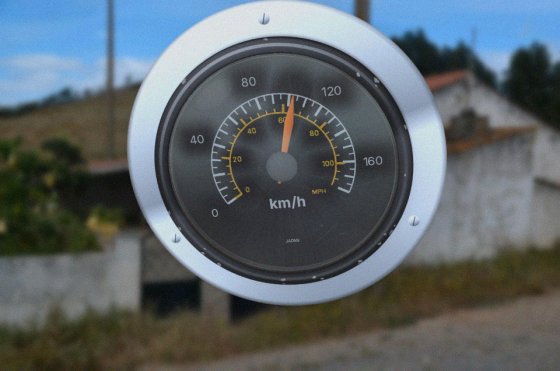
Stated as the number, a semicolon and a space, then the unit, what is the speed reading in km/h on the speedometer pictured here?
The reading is 102.5; km/h
